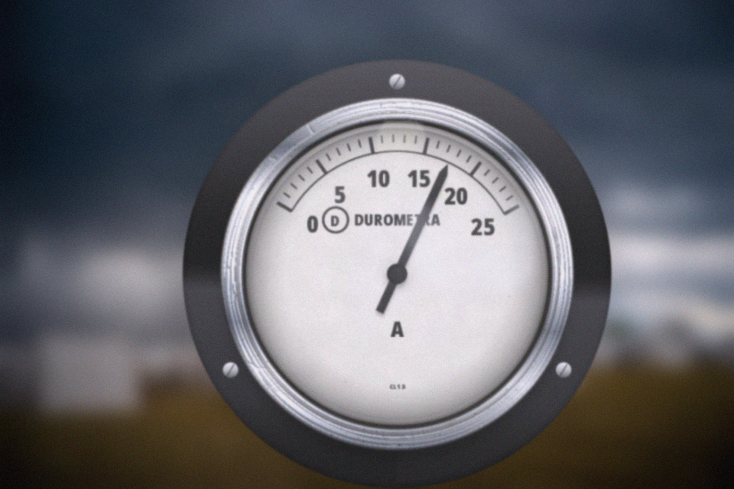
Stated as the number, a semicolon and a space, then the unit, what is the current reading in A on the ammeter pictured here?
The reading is 17.5; A
